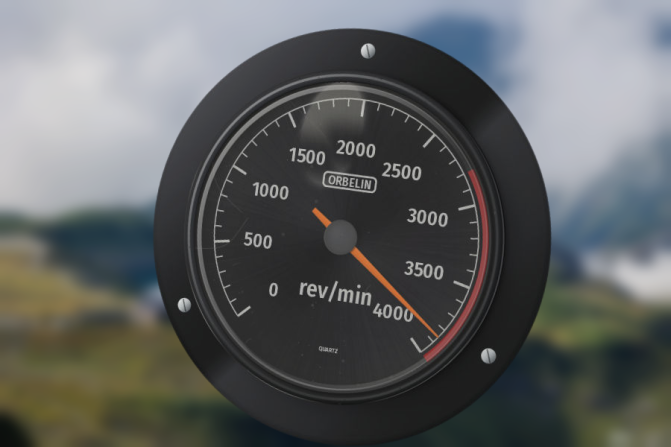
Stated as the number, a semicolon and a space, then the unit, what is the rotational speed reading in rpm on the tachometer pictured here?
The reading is 3850; rpm
